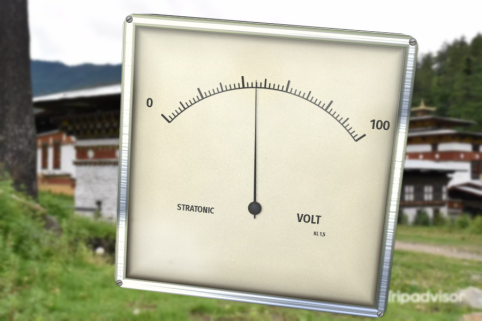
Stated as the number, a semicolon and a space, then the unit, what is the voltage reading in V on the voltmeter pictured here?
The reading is 46; V
